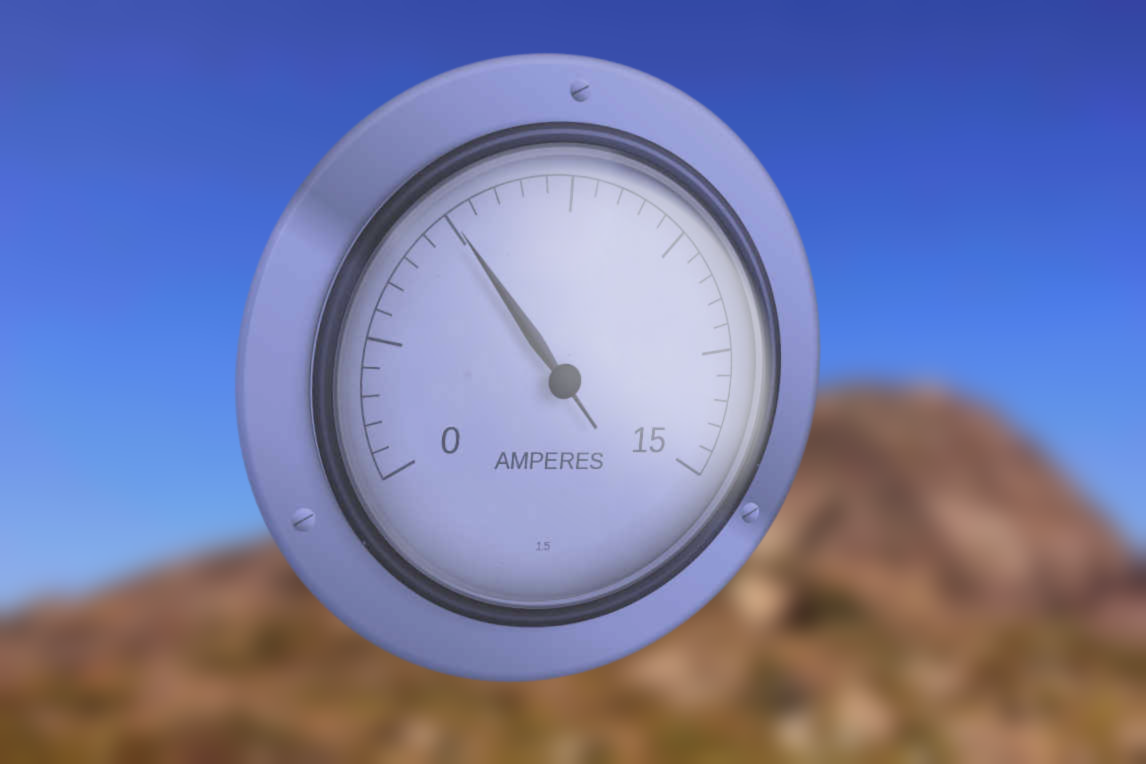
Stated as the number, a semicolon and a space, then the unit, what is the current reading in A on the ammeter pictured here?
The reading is 5; A
